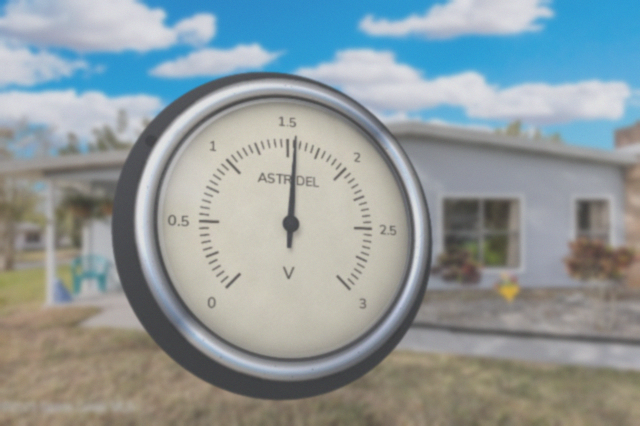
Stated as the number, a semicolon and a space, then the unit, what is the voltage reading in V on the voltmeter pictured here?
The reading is 1.55; V
